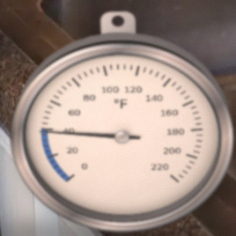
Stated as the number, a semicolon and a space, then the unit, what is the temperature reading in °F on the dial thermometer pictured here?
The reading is 40; °F
